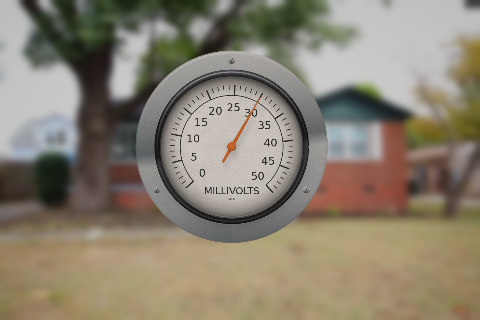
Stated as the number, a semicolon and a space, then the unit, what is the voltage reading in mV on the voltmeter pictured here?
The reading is 30; mV
